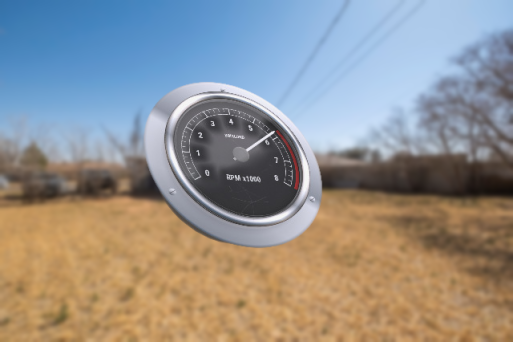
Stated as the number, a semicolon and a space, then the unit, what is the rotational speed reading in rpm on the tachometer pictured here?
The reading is 5800; rpm
